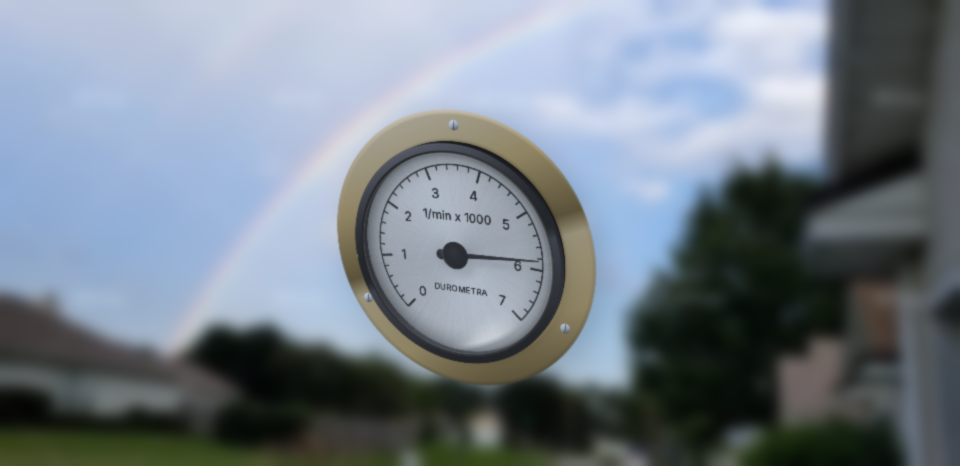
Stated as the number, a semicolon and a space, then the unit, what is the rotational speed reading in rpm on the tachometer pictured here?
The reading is 5800; rpm
